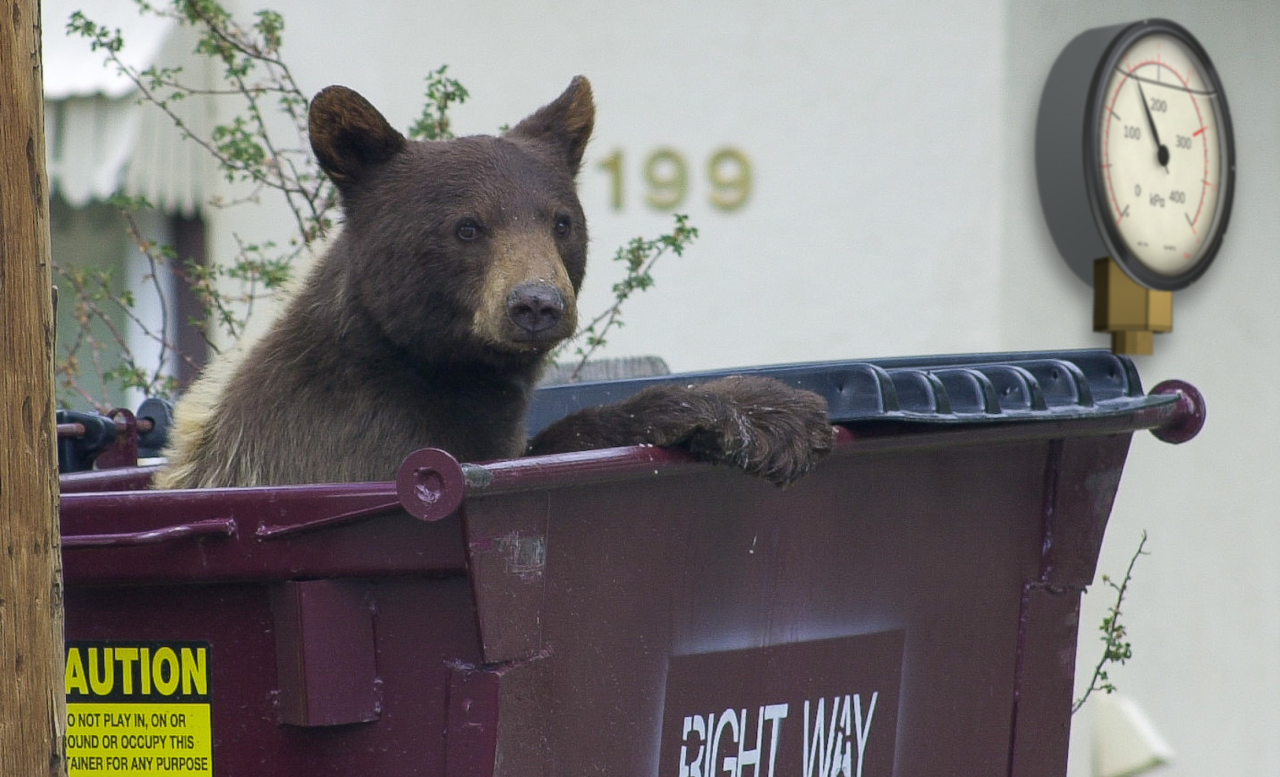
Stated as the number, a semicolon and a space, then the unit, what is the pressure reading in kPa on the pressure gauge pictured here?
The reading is 150; kPa
